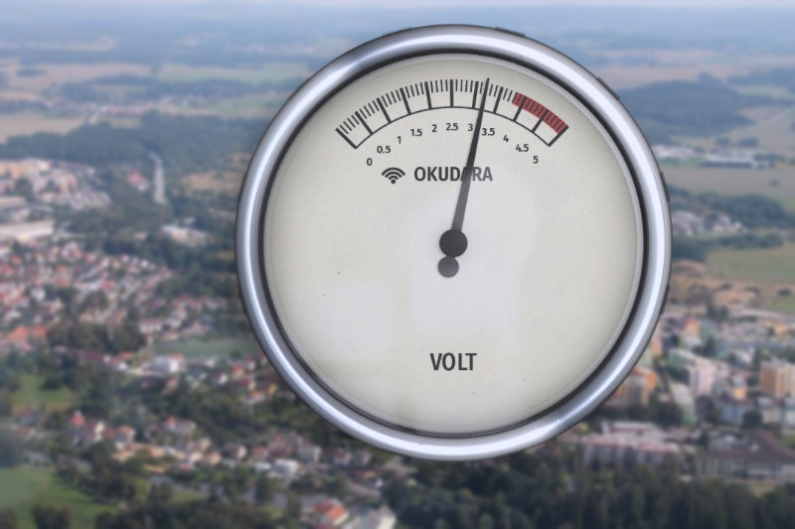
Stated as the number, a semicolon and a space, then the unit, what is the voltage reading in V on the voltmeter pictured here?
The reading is 3.2; V
